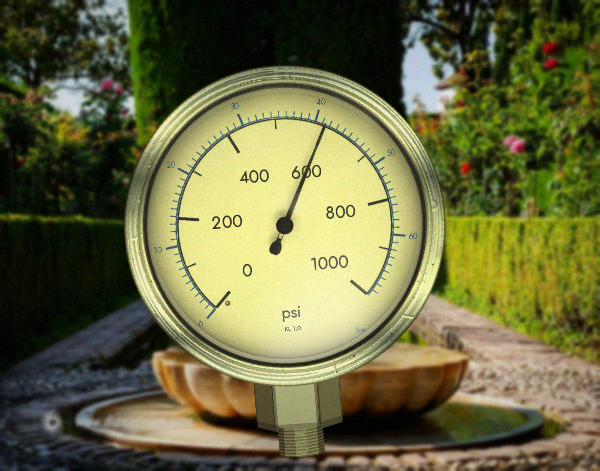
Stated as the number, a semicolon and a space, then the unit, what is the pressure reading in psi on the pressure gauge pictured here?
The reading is 600; psi
